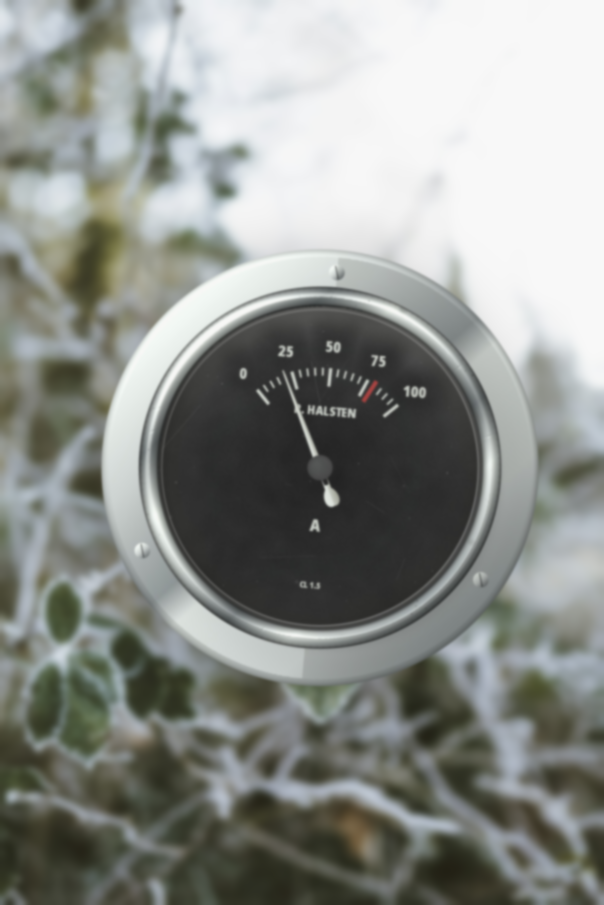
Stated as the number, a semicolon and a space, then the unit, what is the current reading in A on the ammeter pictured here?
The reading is 20; A
